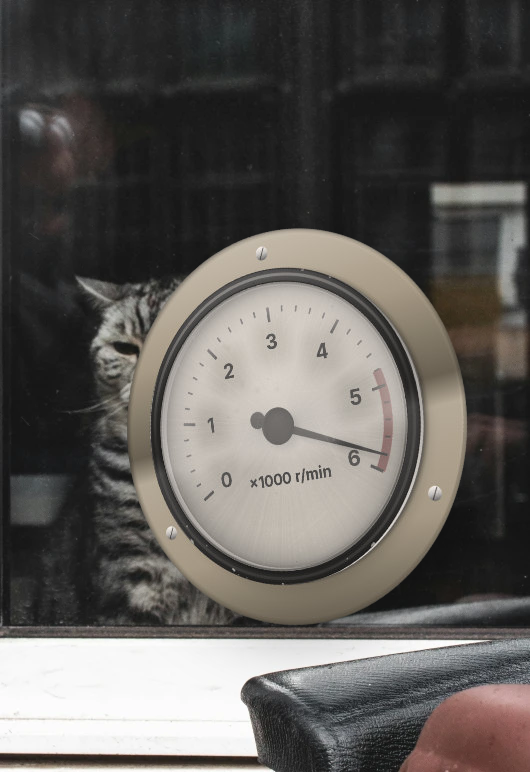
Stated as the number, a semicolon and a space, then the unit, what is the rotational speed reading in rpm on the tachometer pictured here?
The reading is 5800; rpm
